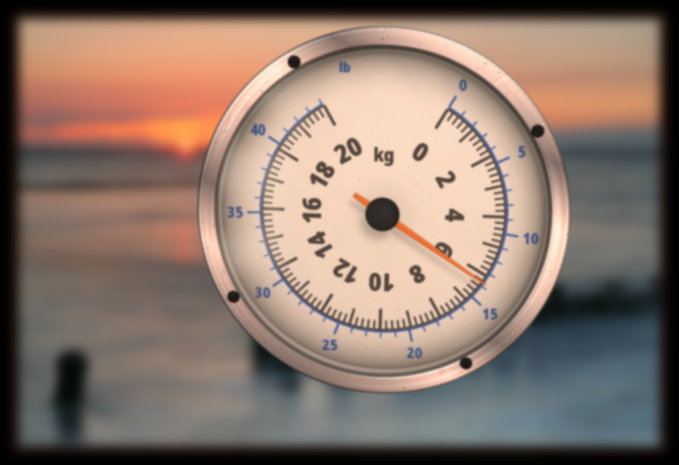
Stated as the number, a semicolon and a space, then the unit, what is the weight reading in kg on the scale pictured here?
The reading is 6.2; kg
